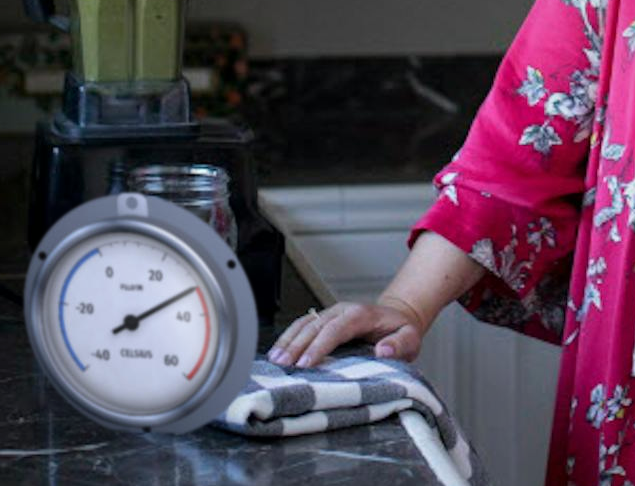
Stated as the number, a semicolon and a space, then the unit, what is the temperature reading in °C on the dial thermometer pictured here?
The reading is 32; °C
